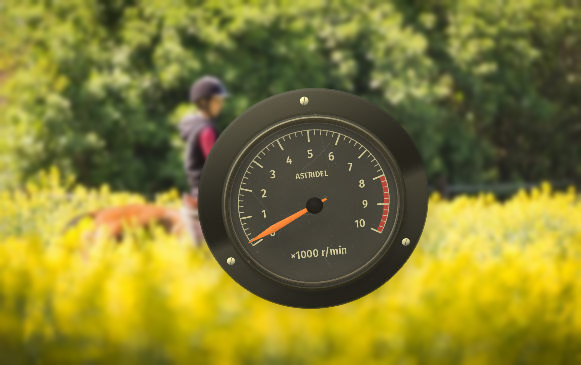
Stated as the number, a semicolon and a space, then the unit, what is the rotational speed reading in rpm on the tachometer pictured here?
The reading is 200; rpm
